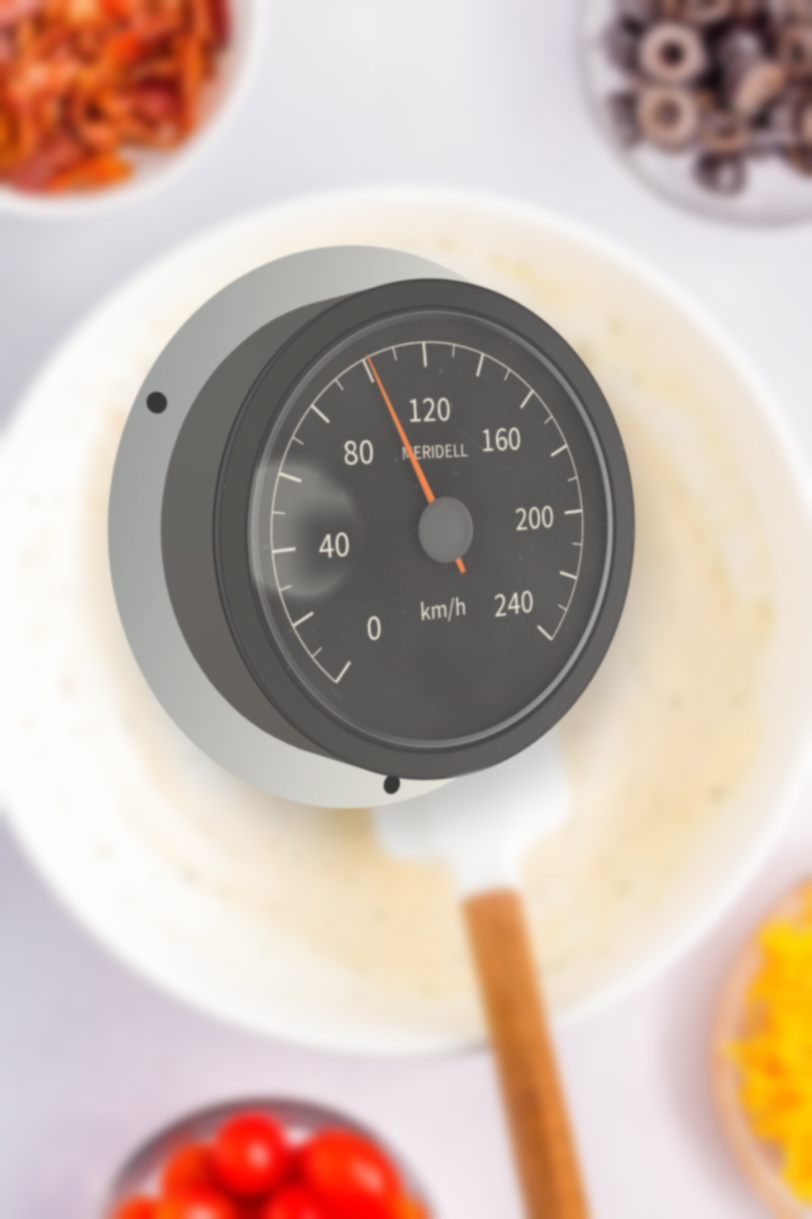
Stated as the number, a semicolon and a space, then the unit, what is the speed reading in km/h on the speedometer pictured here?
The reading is 100; km/h
